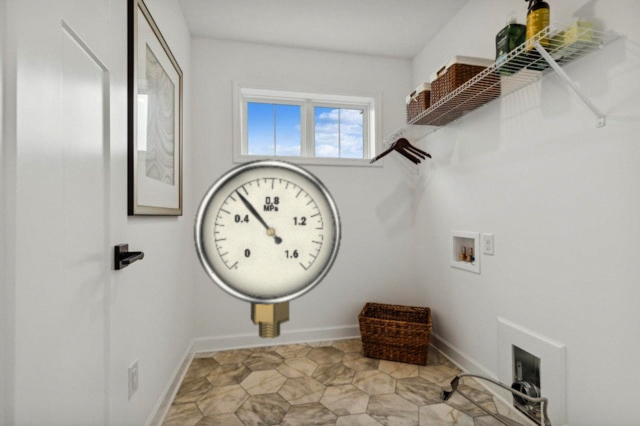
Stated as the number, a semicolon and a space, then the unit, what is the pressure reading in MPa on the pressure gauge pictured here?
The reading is 0.55; MPa
